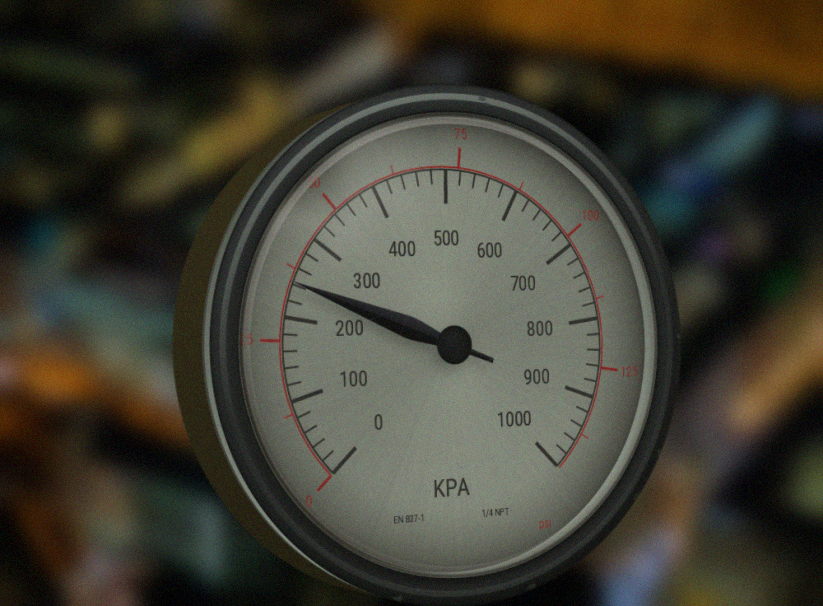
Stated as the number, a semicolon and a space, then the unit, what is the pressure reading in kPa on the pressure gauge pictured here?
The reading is 240; kPa
